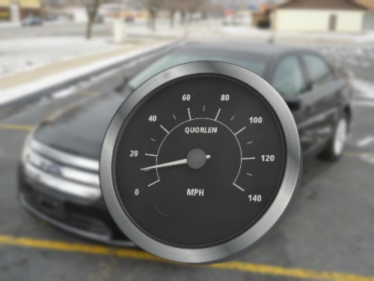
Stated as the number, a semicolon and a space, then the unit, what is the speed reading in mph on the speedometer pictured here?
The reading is 10; mph
